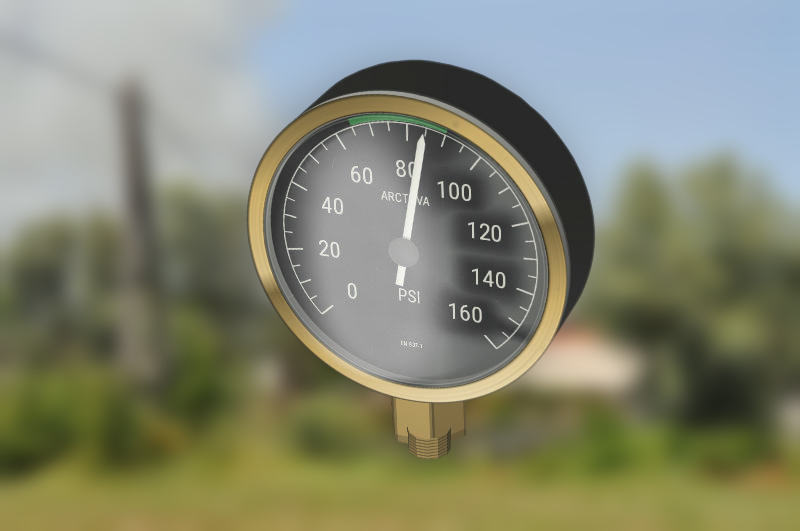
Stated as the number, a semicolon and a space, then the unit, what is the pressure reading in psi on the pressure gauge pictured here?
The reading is 85; psi
